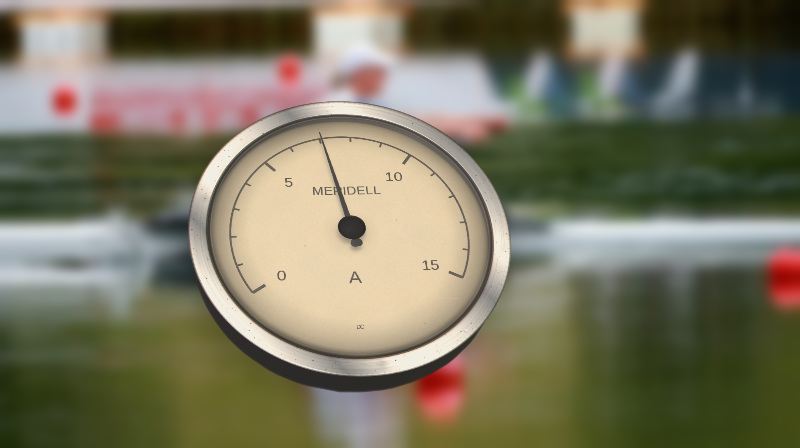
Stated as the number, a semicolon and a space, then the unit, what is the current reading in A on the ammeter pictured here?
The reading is 7; A
